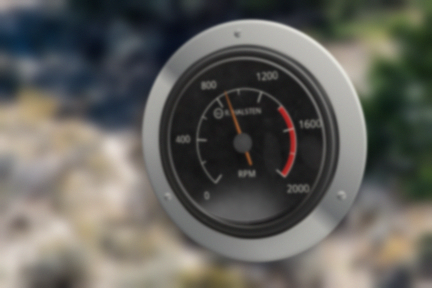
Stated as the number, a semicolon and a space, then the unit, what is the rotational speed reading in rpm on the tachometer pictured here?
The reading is 900; rpm
